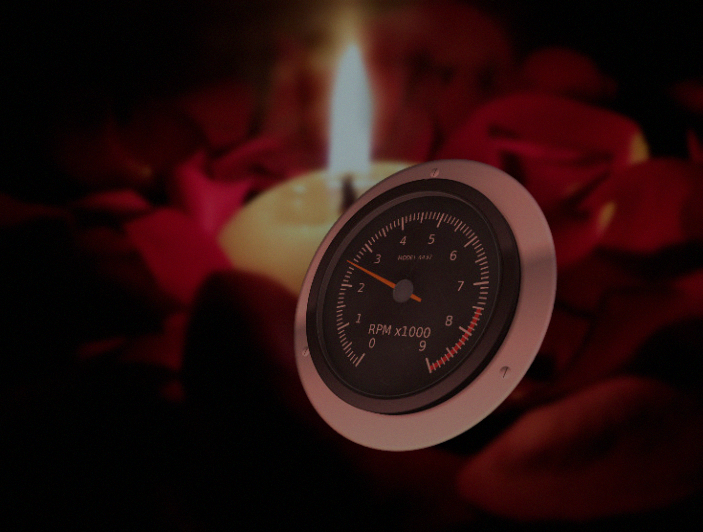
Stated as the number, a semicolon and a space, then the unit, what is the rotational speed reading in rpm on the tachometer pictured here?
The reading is 2500; rpm
